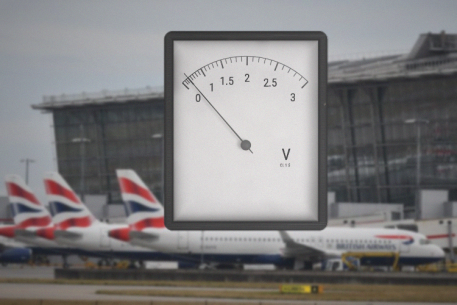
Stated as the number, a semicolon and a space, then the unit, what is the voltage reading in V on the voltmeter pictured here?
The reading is 0.5; V
